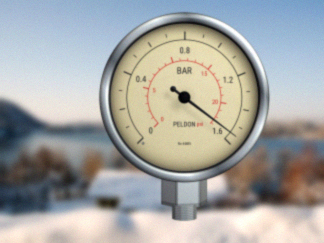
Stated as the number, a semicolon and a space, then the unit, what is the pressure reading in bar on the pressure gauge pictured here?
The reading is 1.55; bar
